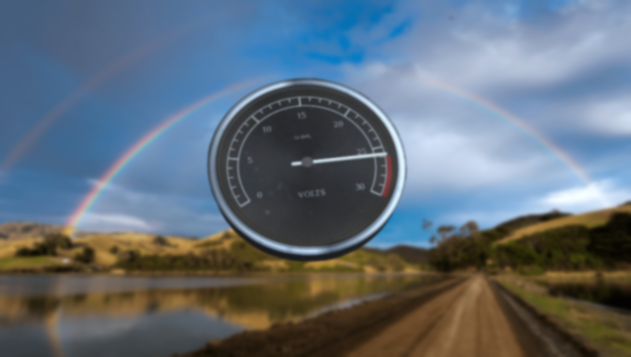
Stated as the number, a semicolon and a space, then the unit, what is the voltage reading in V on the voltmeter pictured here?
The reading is 26; V
